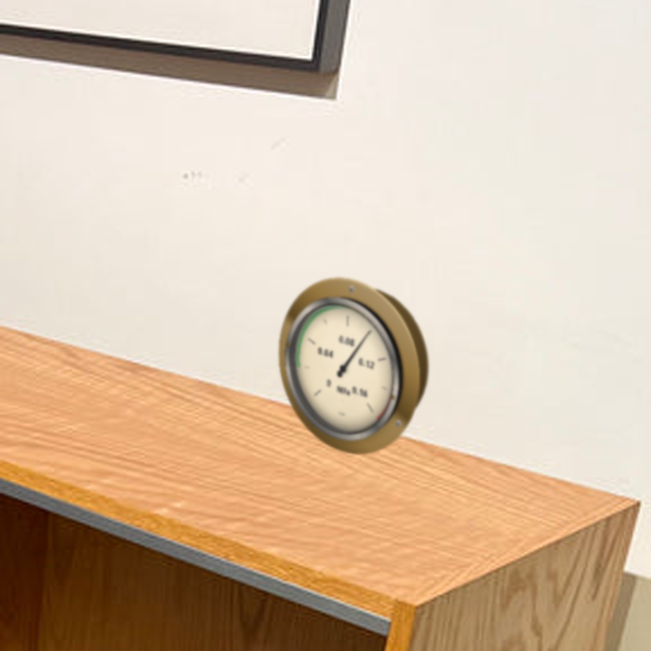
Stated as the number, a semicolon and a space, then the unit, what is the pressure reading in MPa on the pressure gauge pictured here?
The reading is 0.1; MPa
